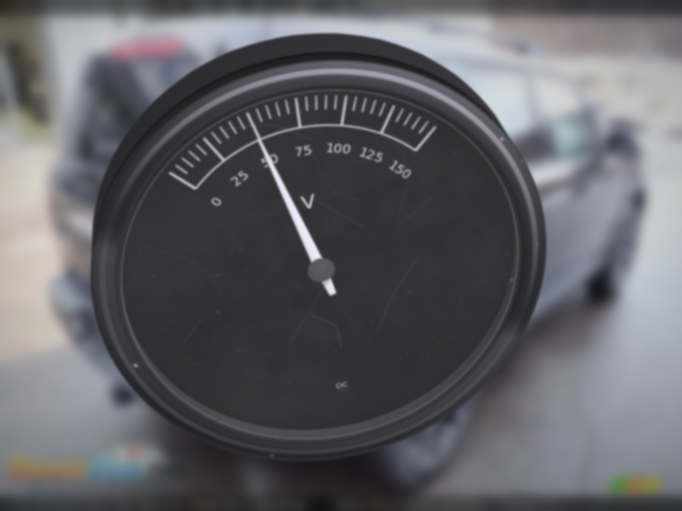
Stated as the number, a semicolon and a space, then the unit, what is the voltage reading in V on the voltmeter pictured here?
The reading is 50; V
